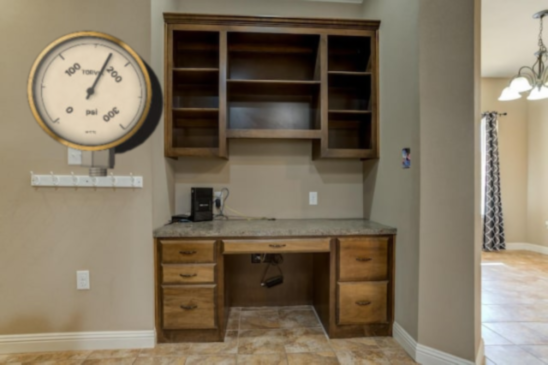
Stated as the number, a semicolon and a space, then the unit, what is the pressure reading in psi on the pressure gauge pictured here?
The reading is 175; psi
